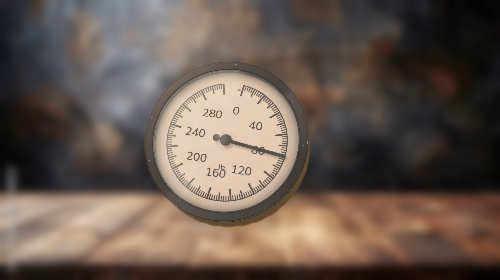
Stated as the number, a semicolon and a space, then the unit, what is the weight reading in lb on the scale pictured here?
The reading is 80; lb
